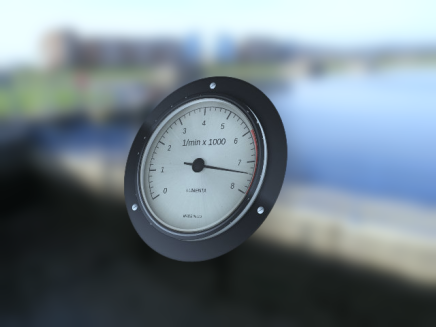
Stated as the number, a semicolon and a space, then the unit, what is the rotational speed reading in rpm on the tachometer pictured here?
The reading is 7400; rpm
